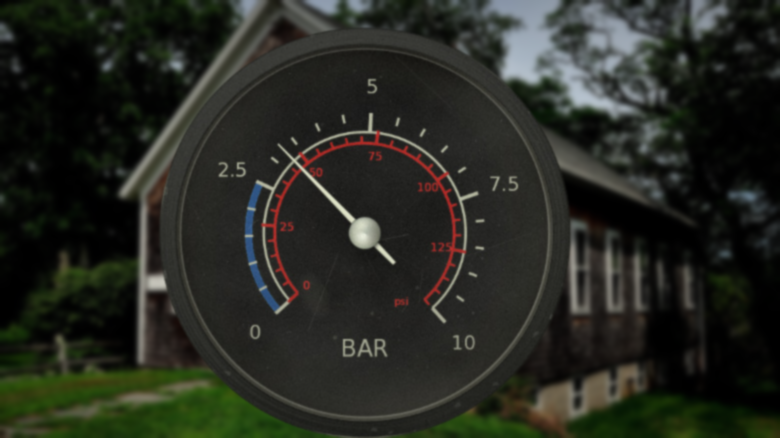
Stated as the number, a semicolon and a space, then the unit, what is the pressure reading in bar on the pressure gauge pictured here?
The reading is 3.25; bar
